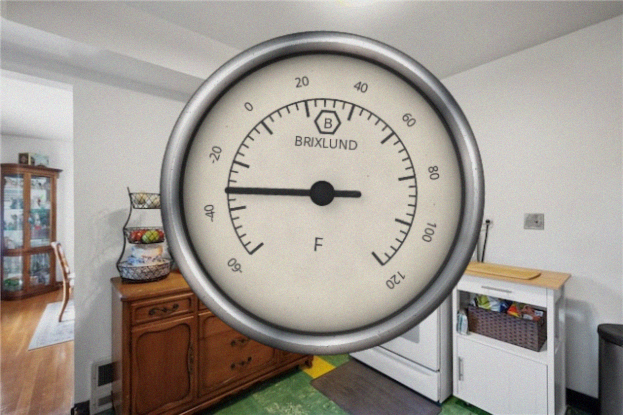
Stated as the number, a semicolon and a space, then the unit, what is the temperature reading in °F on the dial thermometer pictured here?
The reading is -32; °F
